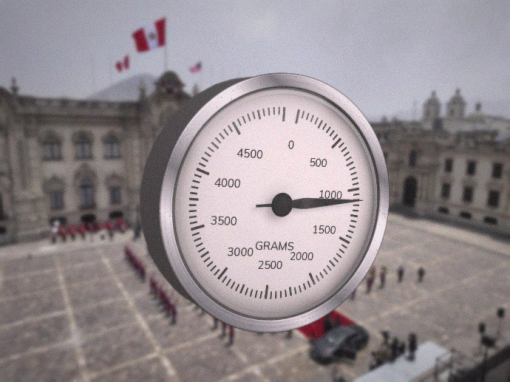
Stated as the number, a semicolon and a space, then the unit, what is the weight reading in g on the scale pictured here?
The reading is 1100; g
